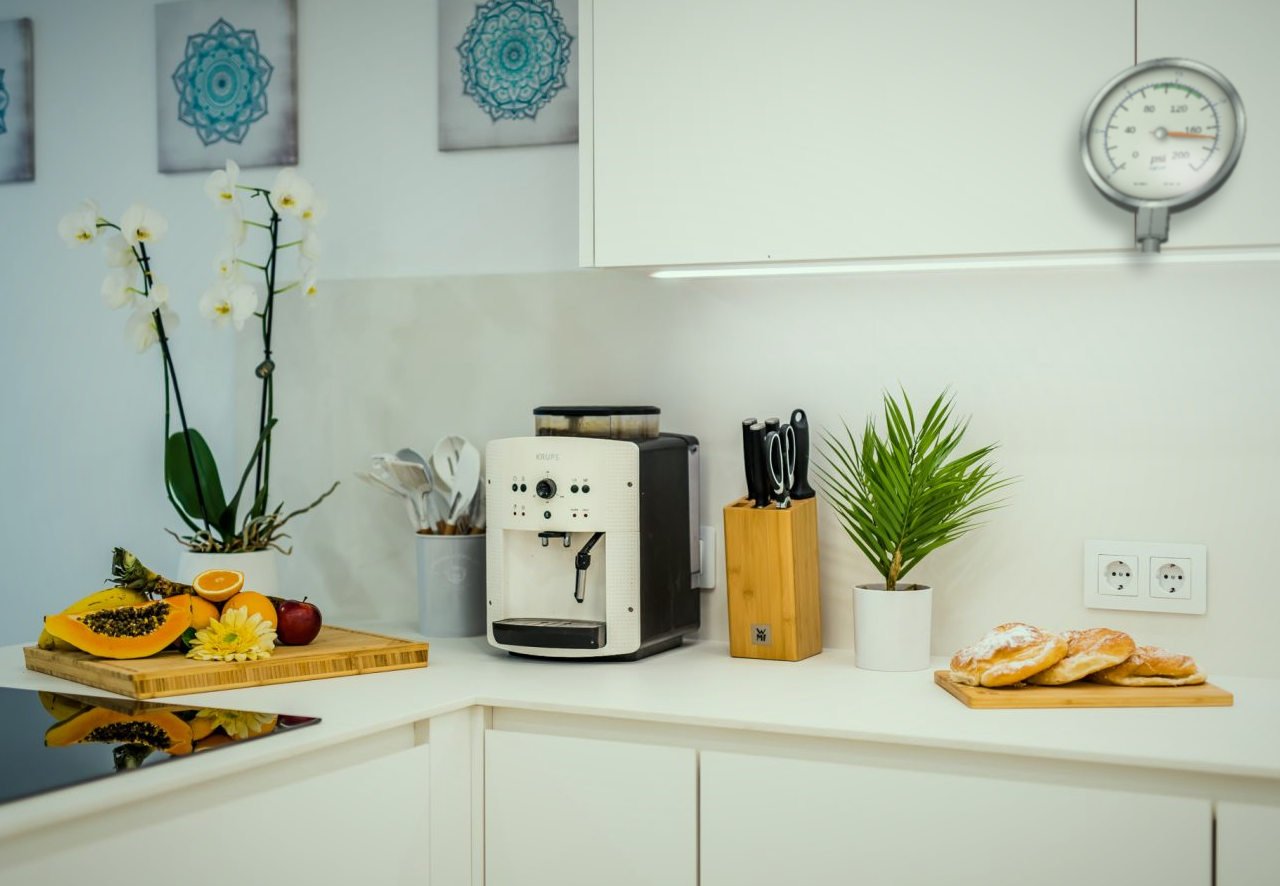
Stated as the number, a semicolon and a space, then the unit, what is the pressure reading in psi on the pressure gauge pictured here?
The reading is 170; psi
